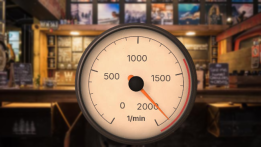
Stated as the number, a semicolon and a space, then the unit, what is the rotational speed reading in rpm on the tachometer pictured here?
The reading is 1900; rpm
